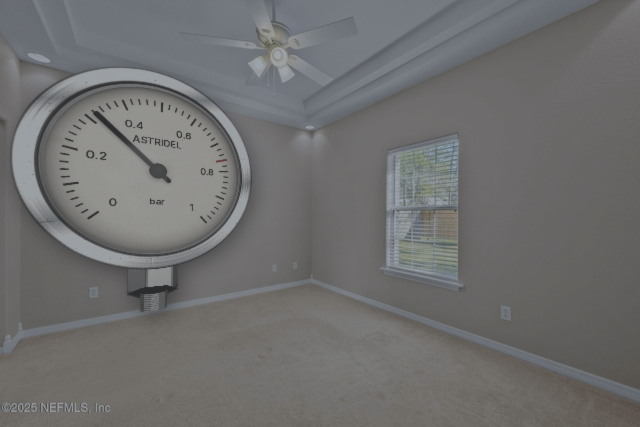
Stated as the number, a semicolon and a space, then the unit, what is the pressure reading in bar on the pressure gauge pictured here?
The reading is 0.32; bar
